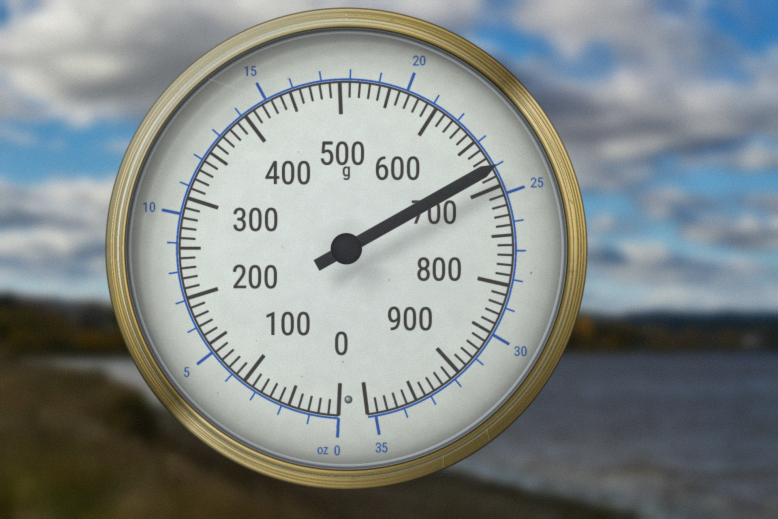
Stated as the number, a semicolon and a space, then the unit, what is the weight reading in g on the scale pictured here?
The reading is 680; g
